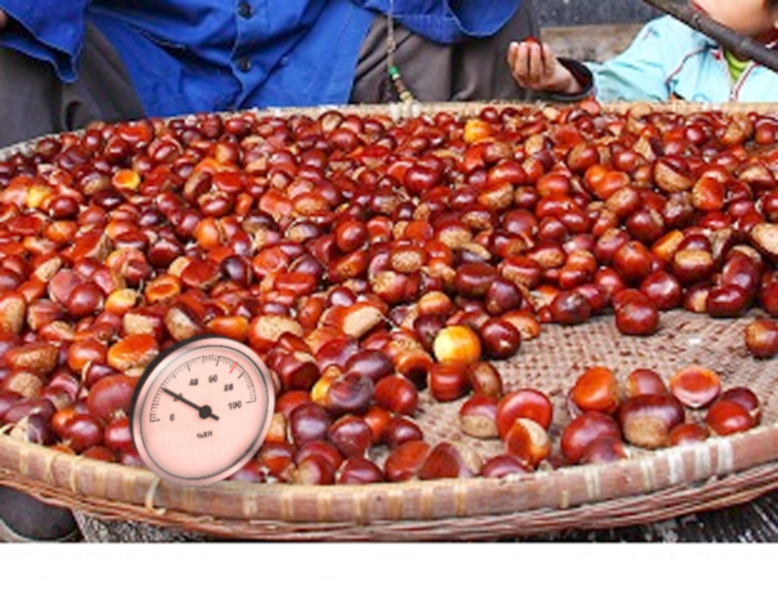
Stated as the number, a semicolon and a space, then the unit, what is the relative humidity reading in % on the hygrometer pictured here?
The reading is 20; %
